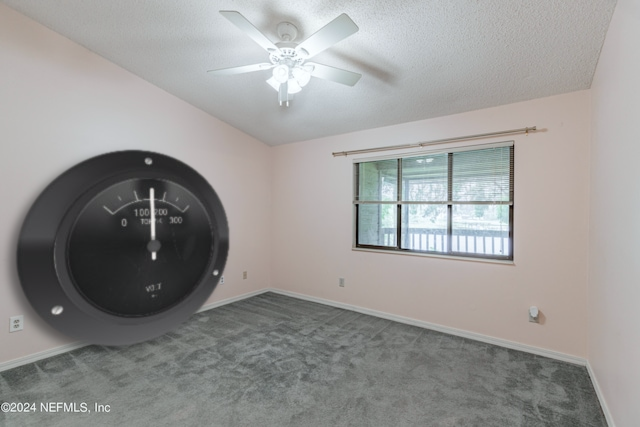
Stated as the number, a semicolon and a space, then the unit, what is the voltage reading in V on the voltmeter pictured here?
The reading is 150; V
